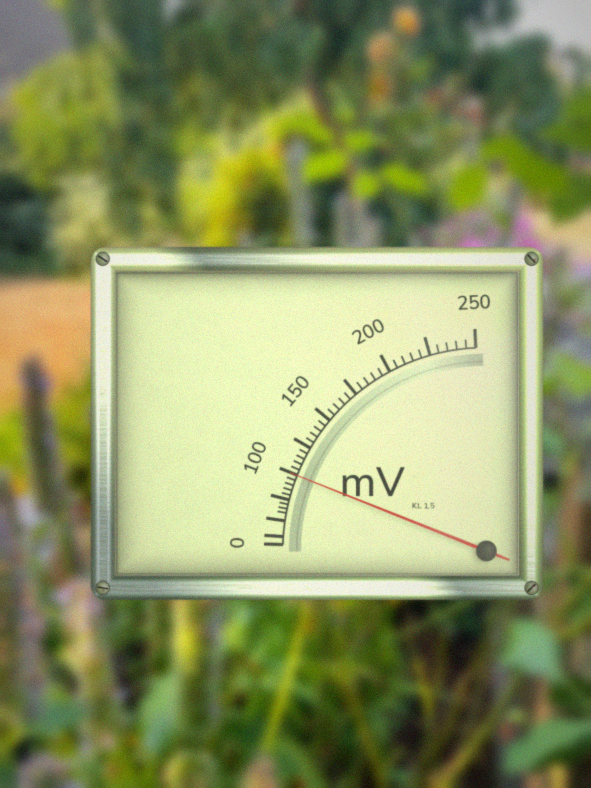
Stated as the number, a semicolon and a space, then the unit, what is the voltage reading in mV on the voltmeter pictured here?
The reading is 100; mV
